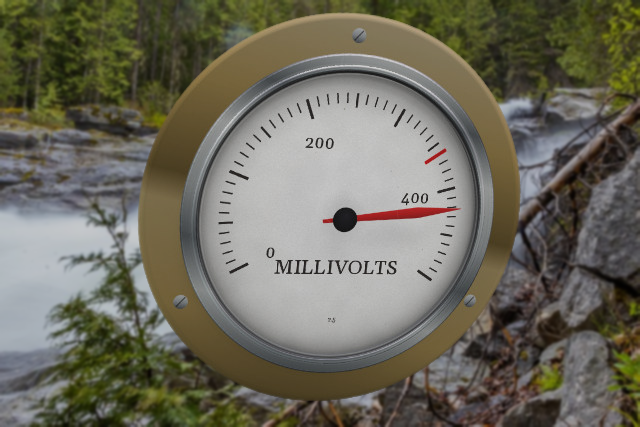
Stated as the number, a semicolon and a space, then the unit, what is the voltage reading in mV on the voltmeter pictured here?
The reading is 420; mV
